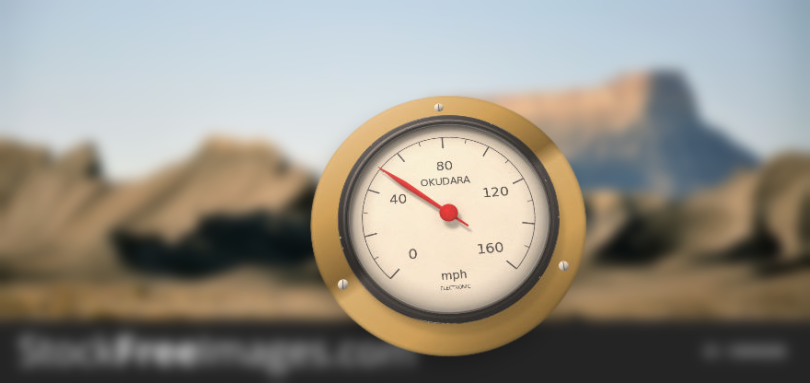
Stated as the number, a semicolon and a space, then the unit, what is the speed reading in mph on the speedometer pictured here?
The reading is 50; mph
